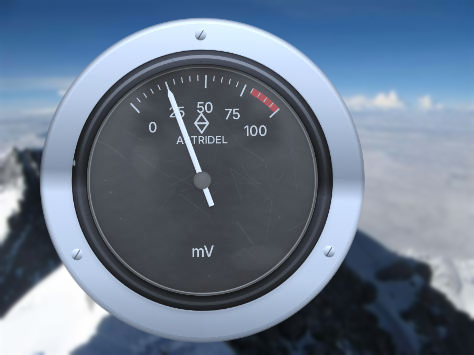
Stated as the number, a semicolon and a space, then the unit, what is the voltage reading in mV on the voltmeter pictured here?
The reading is 25; mV
